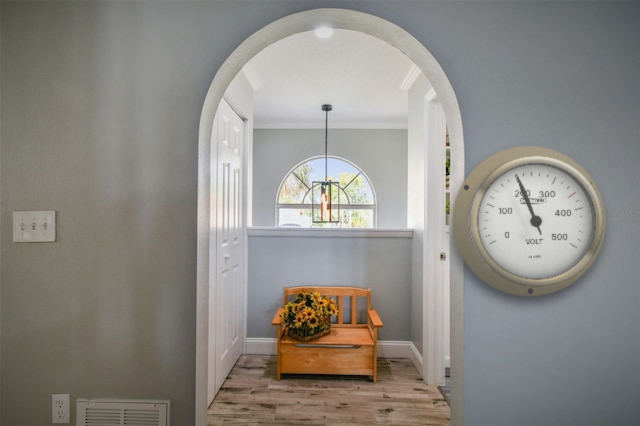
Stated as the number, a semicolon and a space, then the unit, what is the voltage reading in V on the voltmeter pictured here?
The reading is 200; V
